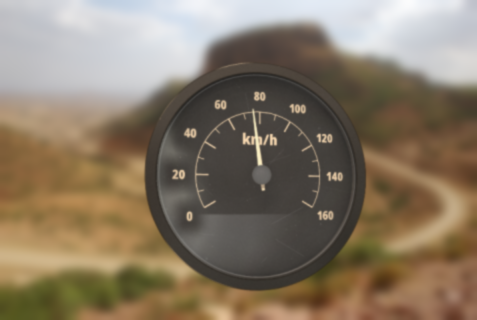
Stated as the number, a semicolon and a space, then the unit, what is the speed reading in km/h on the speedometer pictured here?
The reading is 75; km/h
